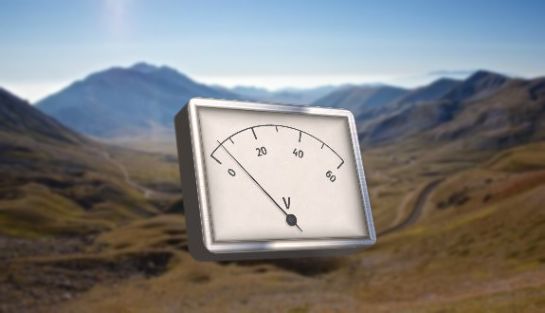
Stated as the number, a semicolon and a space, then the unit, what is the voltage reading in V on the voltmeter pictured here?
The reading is 5; V
